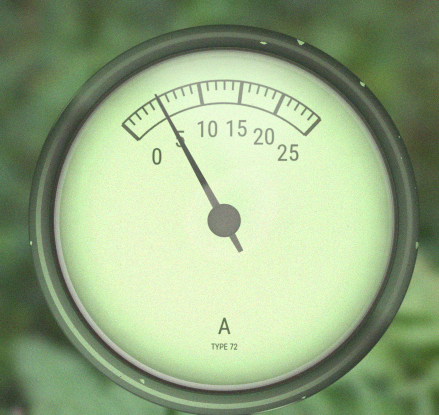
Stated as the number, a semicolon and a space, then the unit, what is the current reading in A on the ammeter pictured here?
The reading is 5; A
